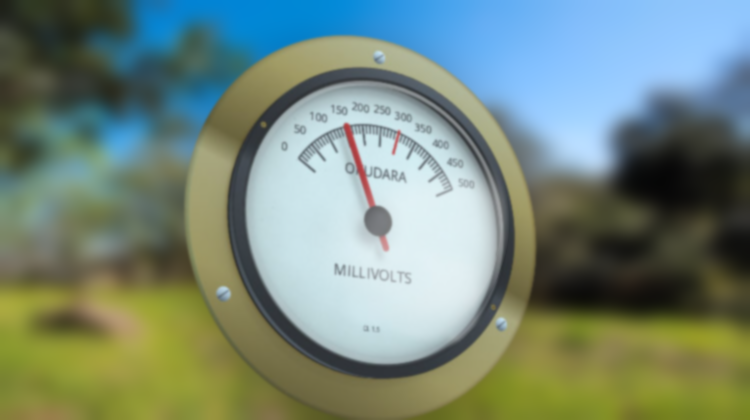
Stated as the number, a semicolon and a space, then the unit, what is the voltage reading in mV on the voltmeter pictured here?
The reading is 150; mV
